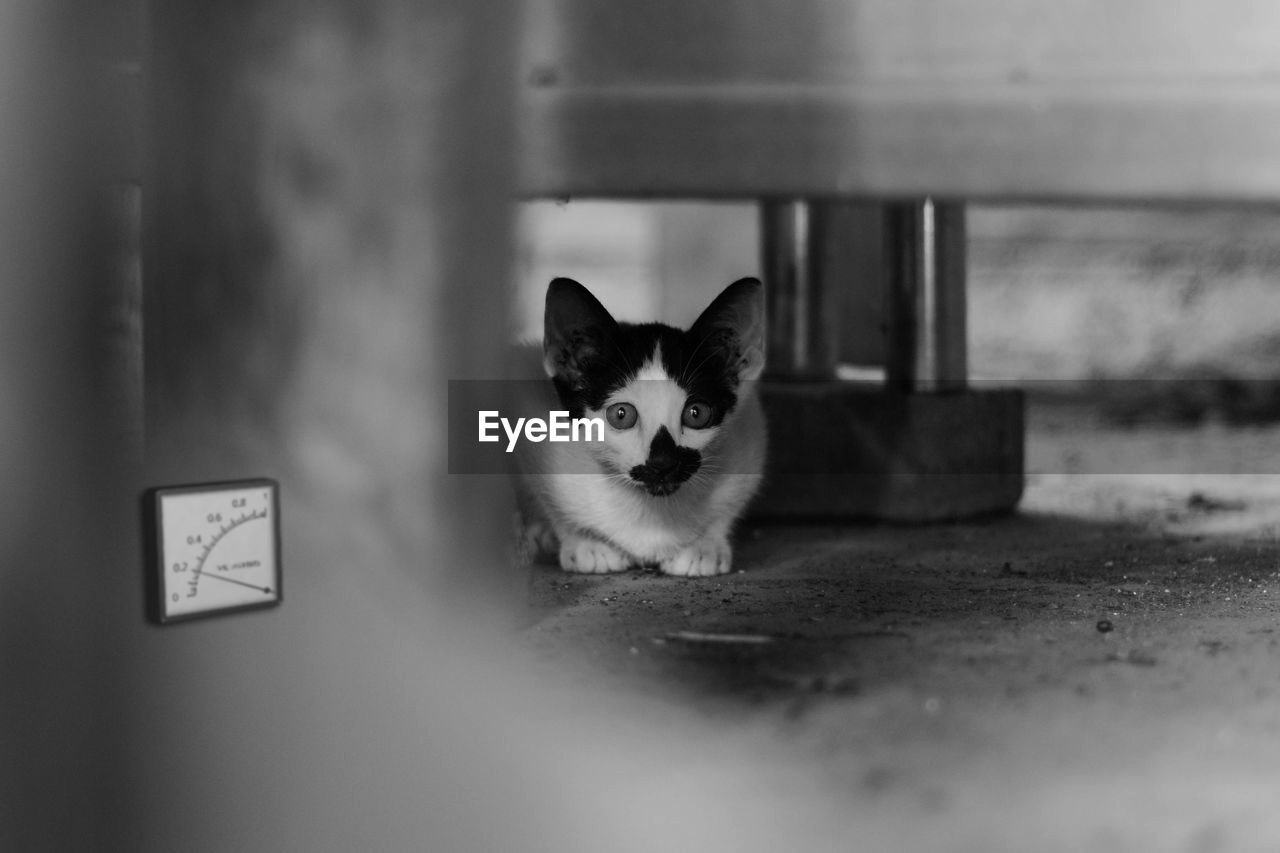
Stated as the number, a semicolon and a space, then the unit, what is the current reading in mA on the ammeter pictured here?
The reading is 0.2; mA
